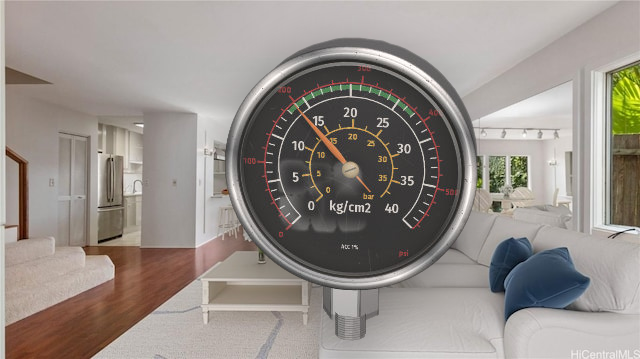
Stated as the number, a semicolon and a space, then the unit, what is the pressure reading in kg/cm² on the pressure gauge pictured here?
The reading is 14; kg/cm²
